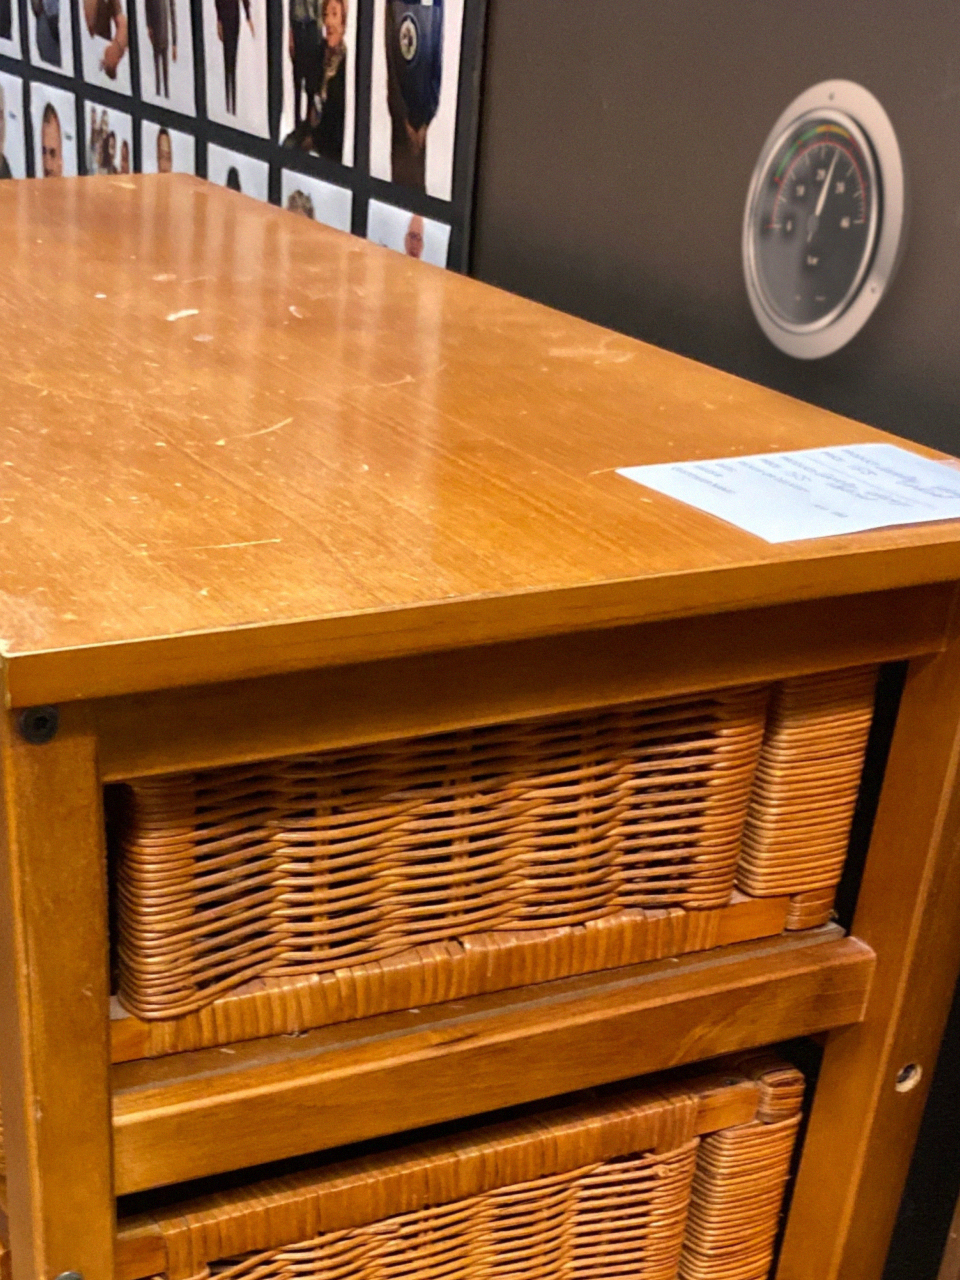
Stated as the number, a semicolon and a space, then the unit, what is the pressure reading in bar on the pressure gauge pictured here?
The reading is 25; bar
